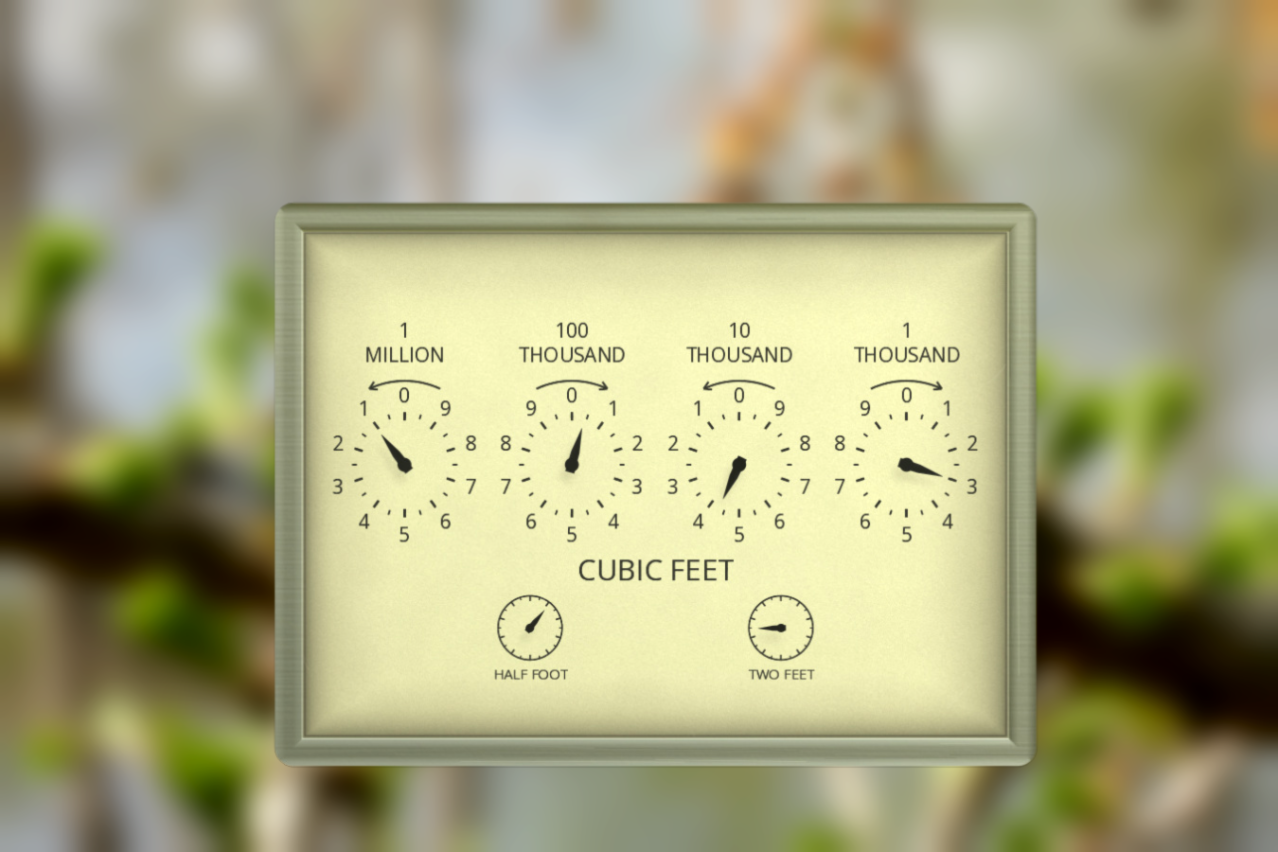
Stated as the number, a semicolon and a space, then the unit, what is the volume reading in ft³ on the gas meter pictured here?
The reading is 104300; ft³
